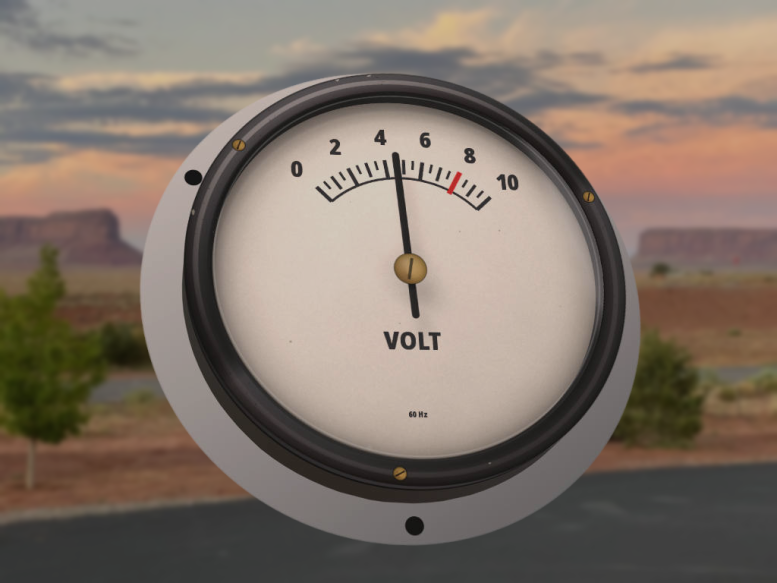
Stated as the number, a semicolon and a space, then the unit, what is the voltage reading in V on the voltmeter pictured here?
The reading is 4.5; V
